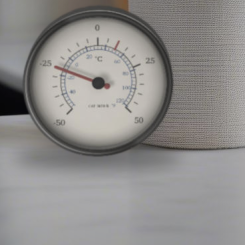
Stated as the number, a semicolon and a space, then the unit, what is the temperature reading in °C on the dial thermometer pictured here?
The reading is -25; °C
